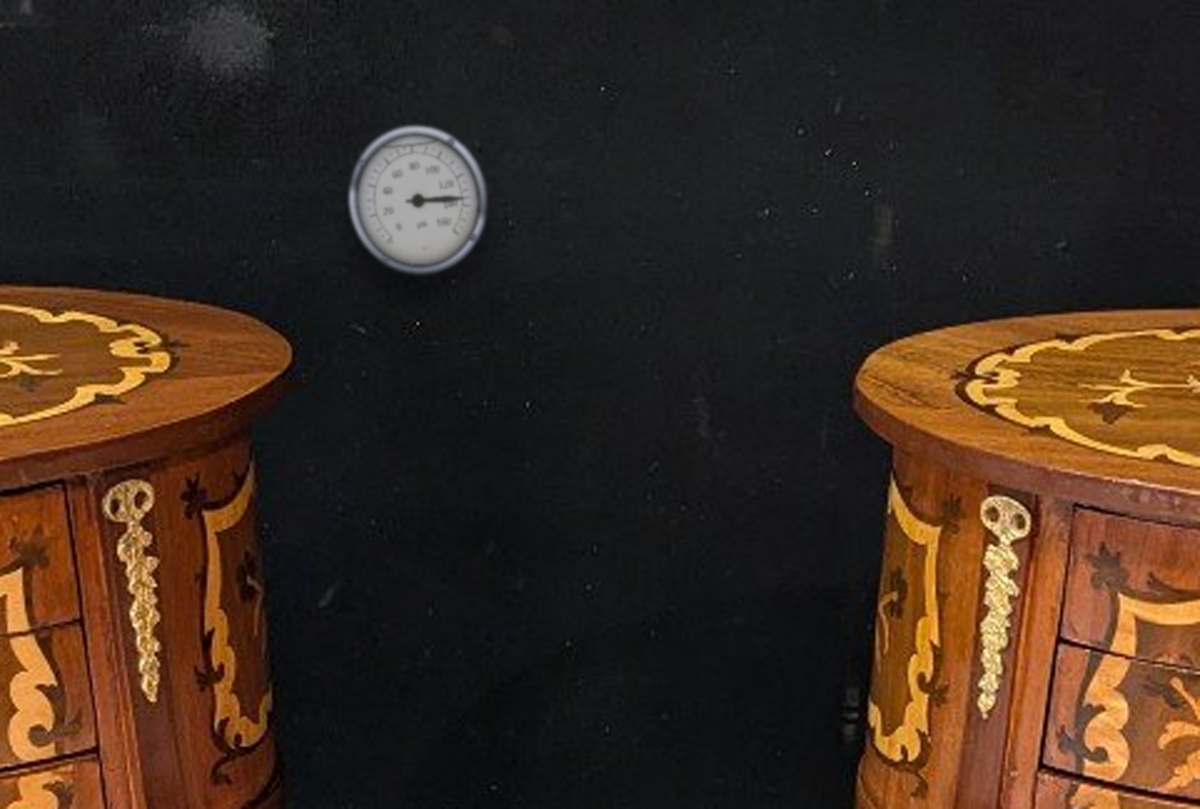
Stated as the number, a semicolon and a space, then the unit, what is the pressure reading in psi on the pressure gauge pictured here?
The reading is 135; psi
